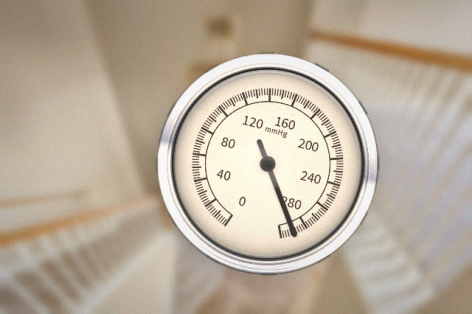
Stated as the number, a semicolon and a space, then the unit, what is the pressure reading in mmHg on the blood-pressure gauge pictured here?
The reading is 290; mmHg
